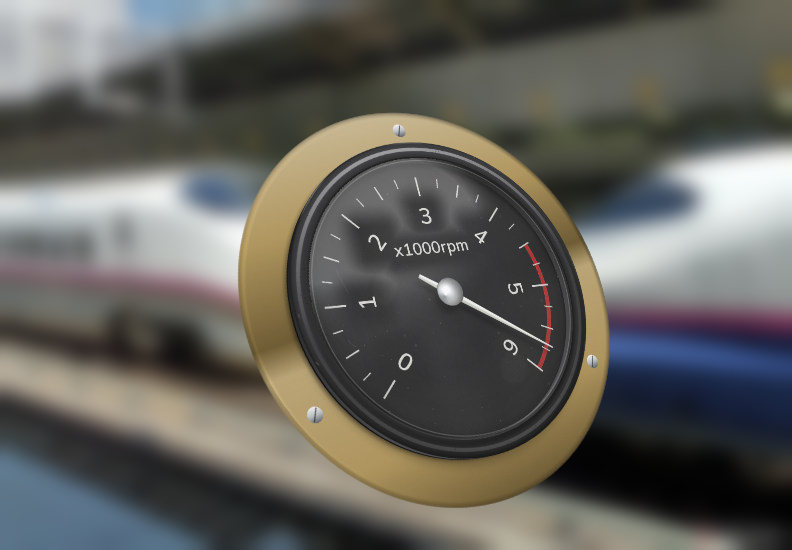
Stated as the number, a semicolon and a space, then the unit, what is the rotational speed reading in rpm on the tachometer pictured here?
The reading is 5750; rpm
